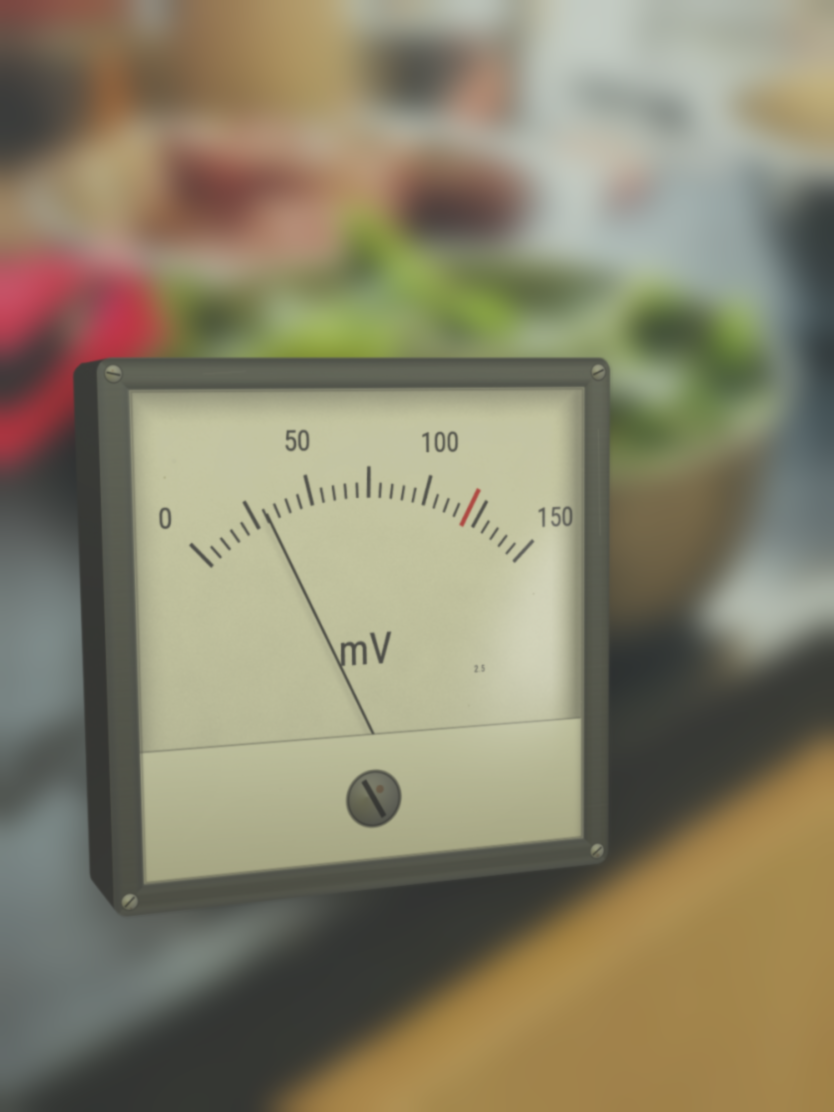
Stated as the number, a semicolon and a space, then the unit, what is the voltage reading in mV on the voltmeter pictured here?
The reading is 30; mV
